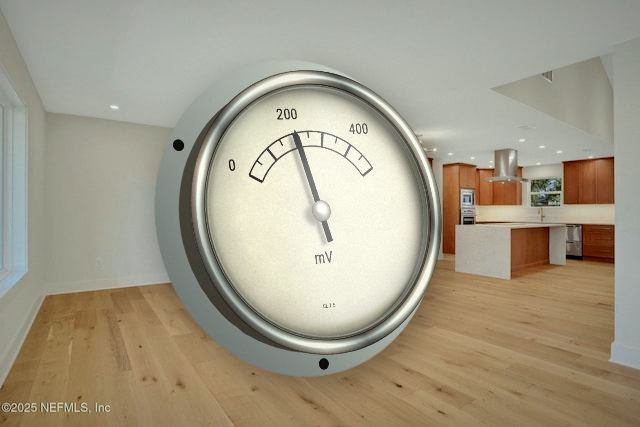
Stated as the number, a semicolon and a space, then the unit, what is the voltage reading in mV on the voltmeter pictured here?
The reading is 200; mV
